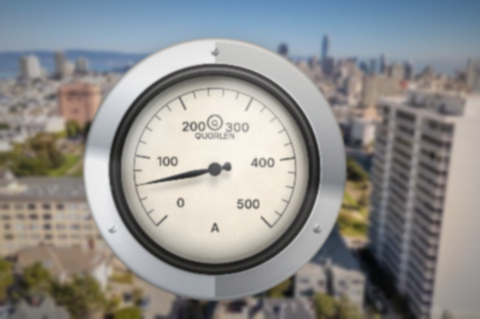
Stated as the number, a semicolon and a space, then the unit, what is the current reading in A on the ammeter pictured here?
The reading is 60; A
